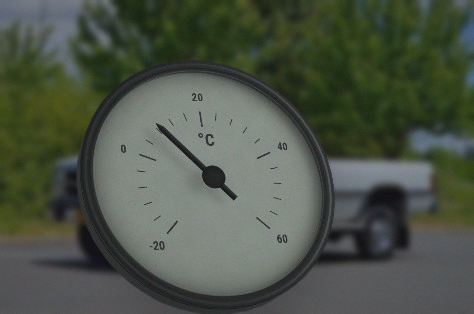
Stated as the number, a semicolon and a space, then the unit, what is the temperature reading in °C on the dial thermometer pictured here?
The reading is 8; °C
